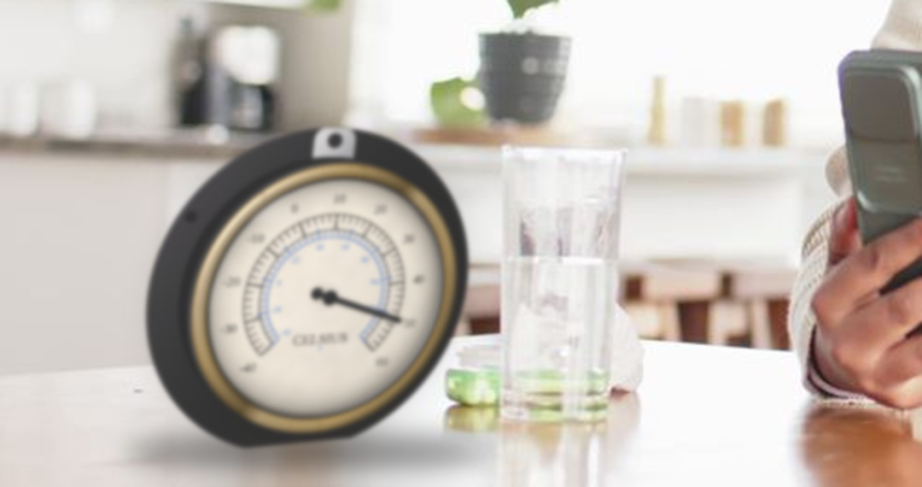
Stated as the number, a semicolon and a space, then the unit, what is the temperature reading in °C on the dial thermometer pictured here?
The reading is 50; °C
